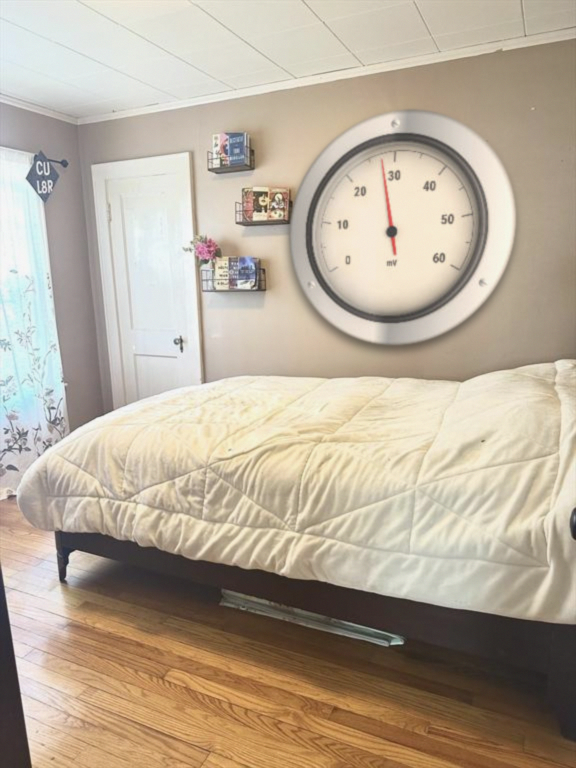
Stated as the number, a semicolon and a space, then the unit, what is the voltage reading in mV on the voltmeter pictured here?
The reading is 27.5; mV
